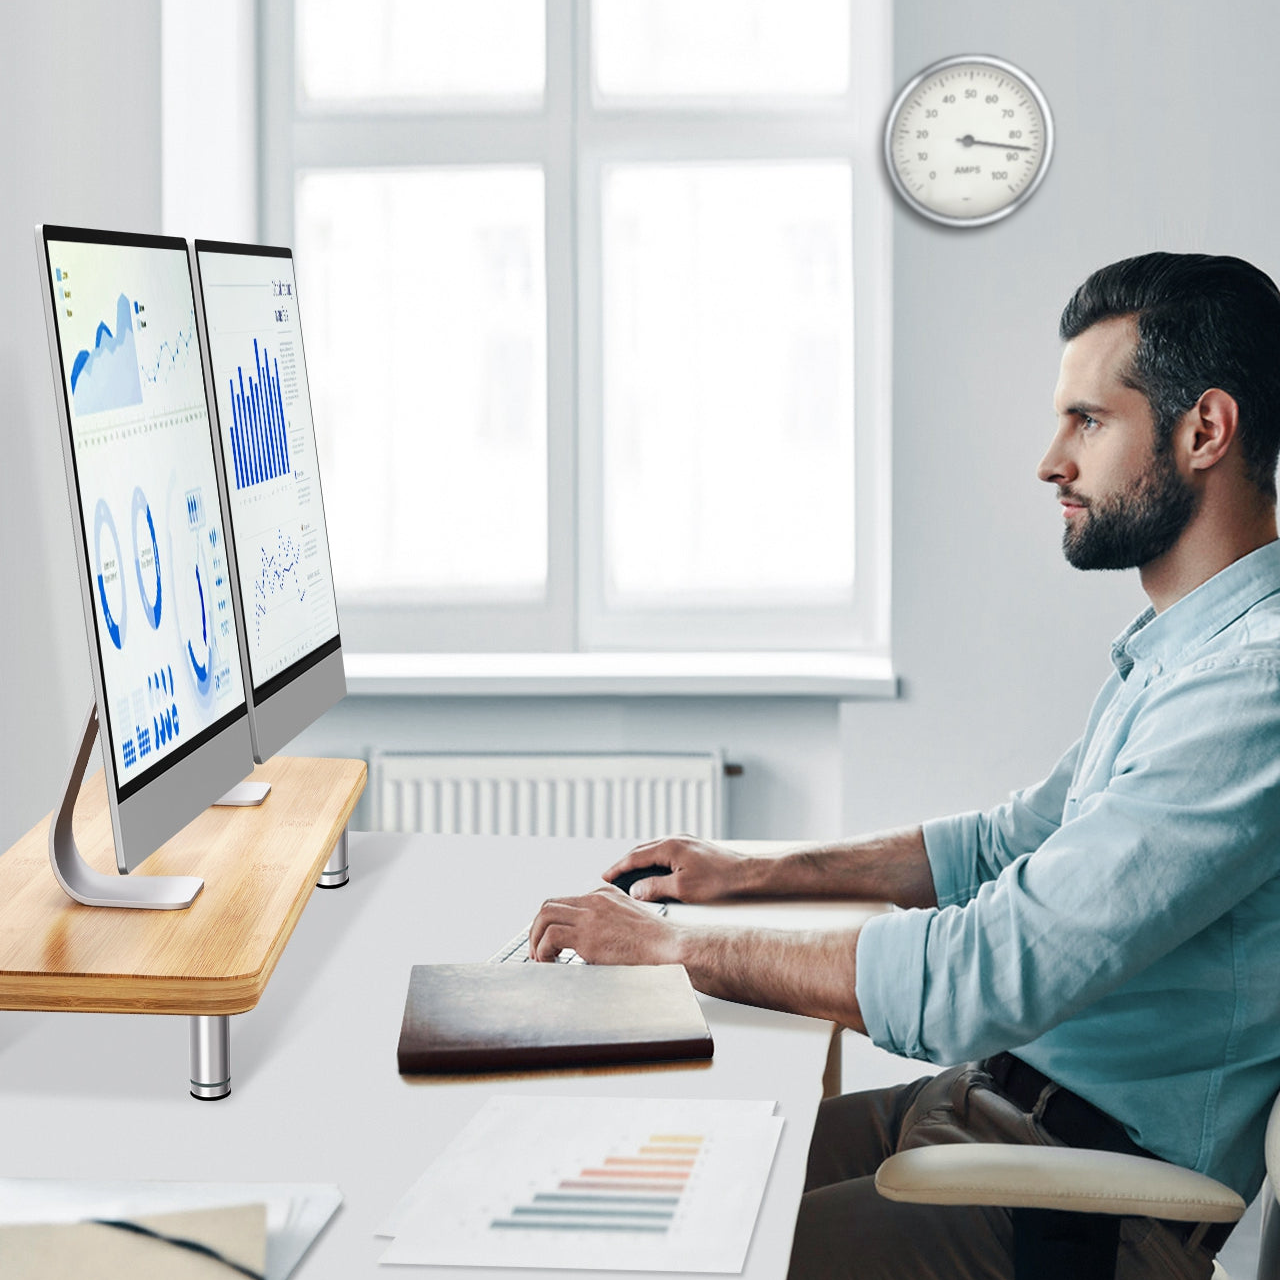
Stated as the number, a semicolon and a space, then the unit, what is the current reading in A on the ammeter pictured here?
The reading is 86; A
